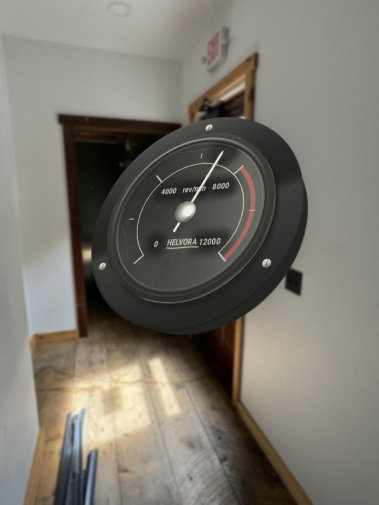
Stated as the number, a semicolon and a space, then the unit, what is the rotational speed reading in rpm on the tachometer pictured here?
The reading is 7000; rpm
